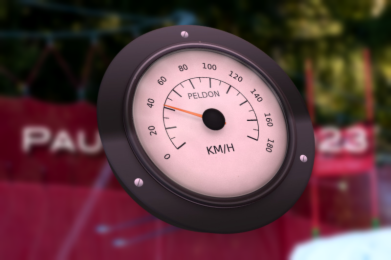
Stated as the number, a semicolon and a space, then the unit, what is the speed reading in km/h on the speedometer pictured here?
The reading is 40; km/h
